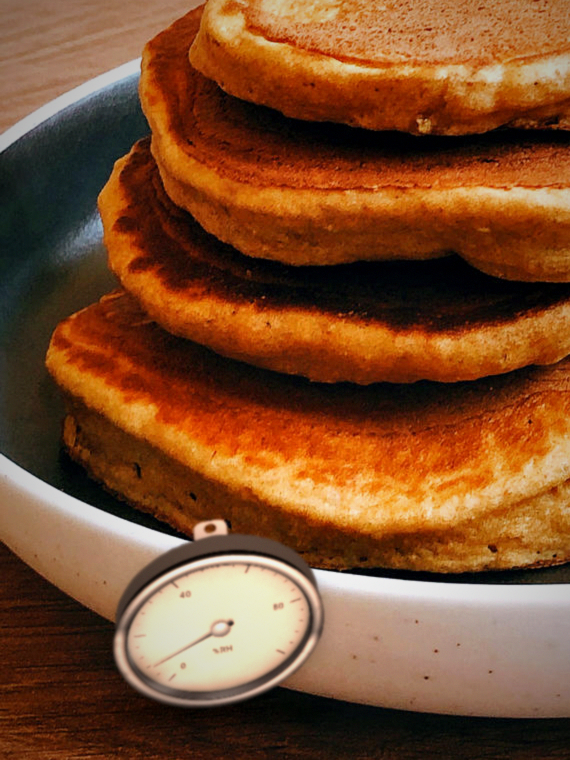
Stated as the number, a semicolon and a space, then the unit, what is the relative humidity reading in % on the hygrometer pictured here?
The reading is 8; %
